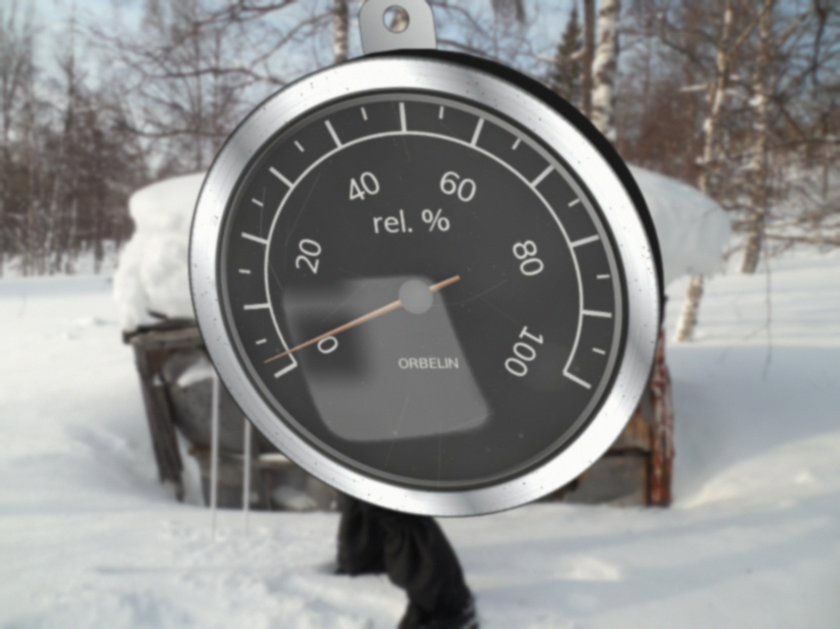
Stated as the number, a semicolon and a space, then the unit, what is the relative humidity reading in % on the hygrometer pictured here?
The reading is 2.5; %
